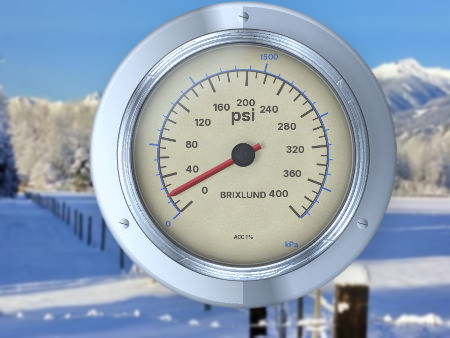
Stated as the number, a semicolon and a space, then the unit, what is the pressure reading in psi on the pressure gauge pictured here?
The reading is 20; psi
